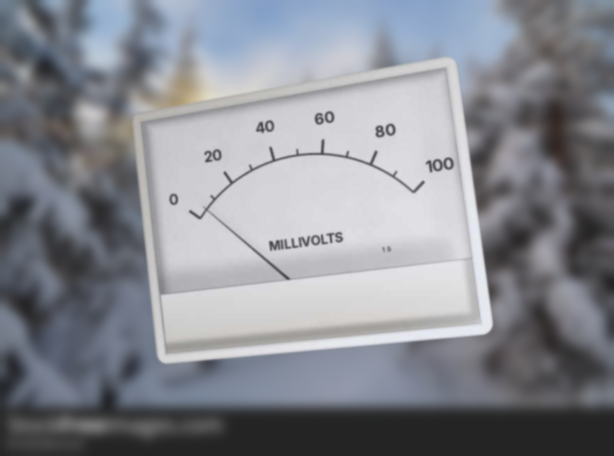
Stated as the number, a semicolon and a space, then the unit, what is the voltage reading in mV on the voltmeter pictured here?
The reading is 5; mV
